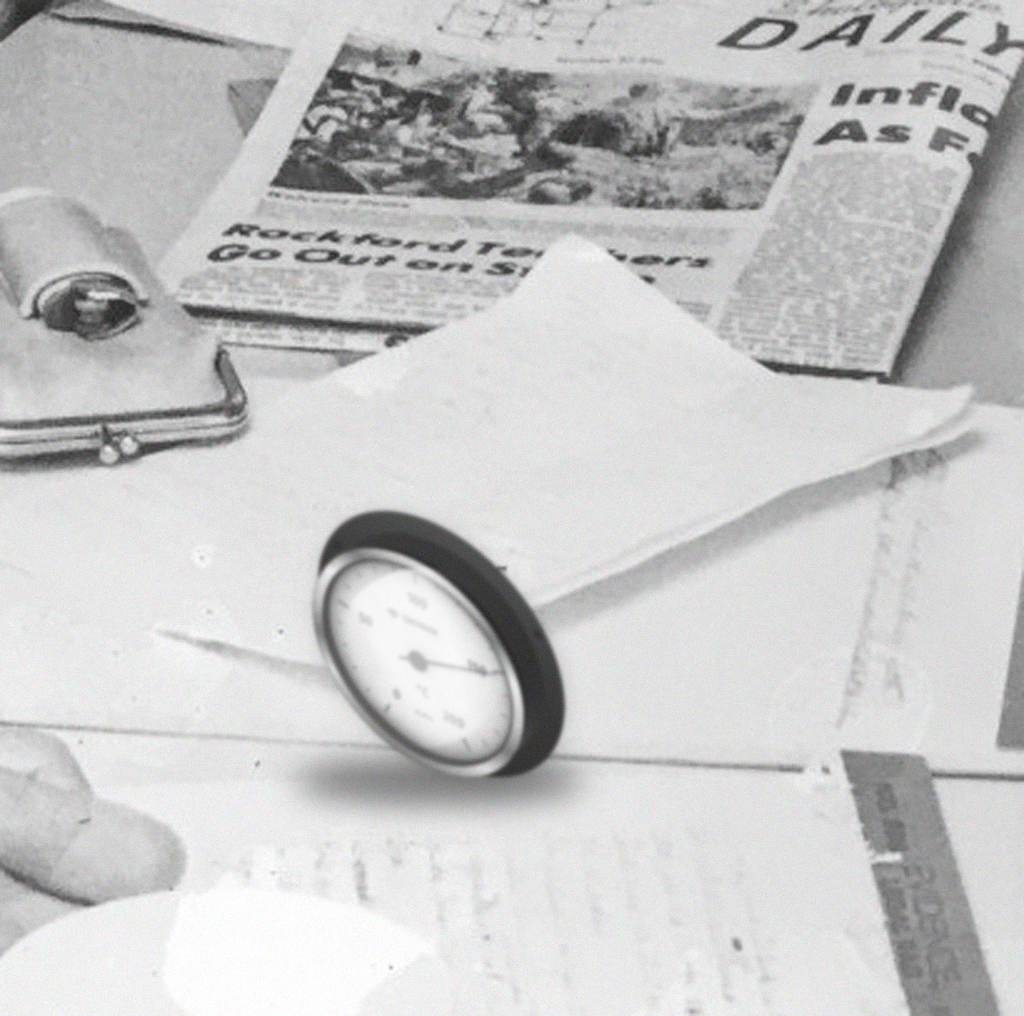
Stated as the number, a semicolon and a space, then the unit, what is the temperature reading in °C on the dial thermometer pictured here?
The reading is 150; °C
